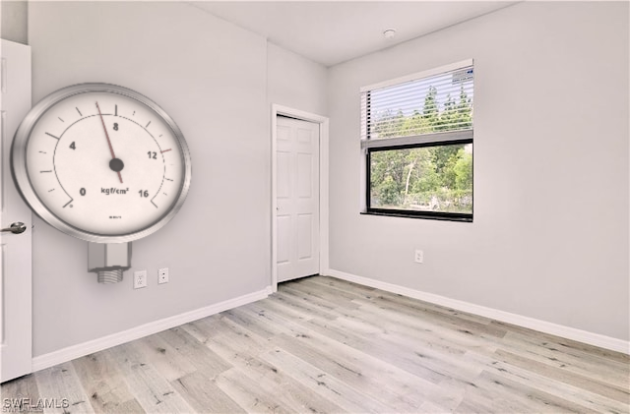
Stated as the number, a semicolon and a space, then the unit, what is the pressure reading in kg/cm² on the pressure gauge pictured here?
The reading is 7; kg/cm²
